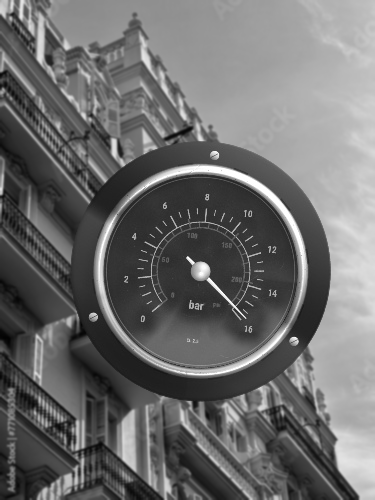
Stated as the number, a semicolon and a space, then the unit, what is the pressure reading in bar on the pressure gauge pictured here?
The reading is 15.75; bar
